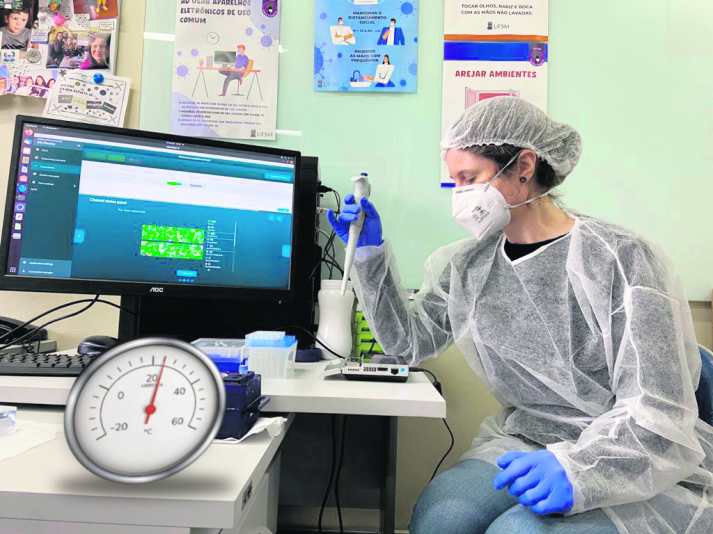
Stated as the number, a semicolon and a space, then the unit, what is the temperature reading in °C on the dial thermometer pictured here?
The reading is 24; °C
